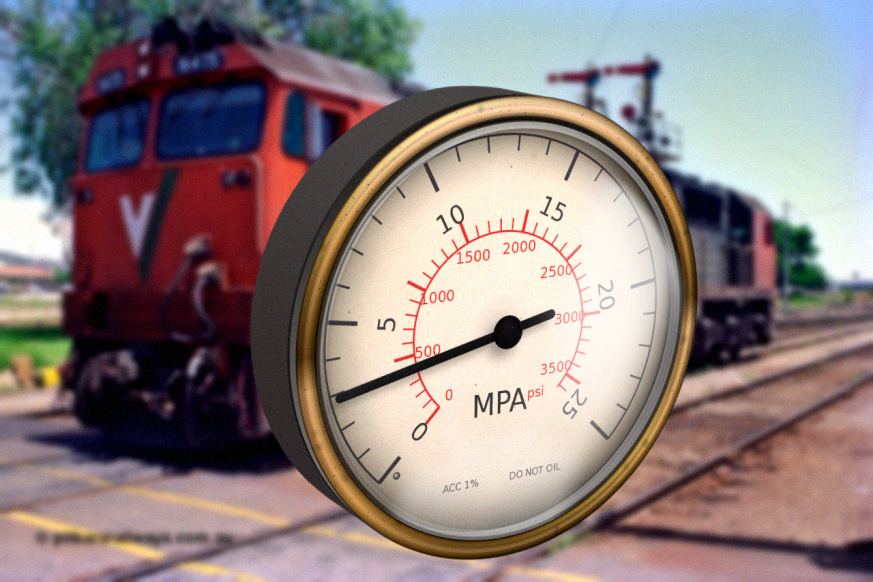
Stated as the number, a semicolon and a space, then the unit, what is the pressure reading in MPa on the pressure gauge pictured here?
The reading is 3; MPa
